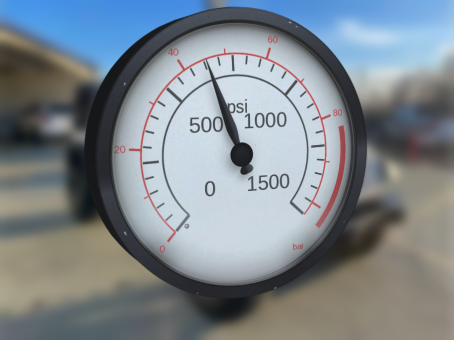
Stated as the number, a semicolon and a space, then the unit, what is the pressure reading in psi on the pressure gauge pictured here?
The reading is 650; psi
